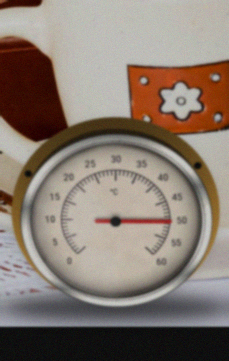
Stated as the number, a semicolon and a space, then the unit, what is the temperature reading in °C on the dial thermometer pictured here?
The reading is 50; °C
